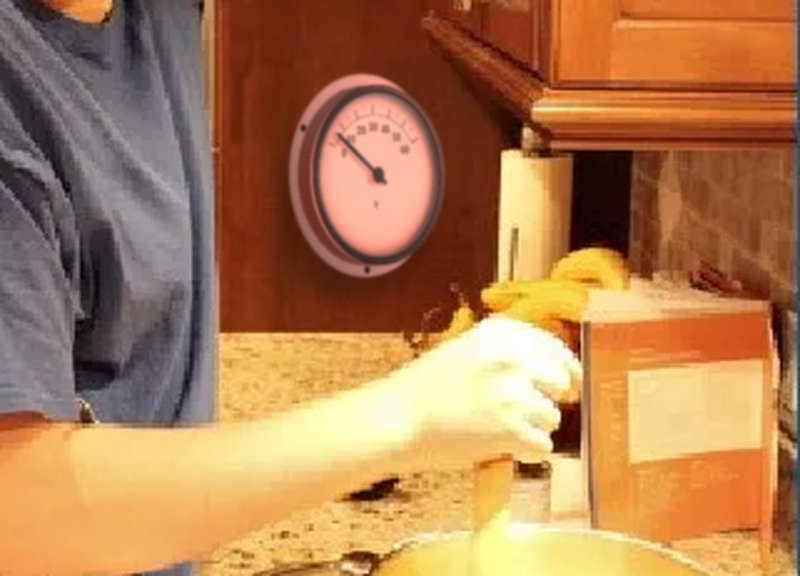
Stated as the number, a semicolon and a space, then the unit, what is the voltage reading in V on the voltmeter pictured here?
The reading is 5; V
